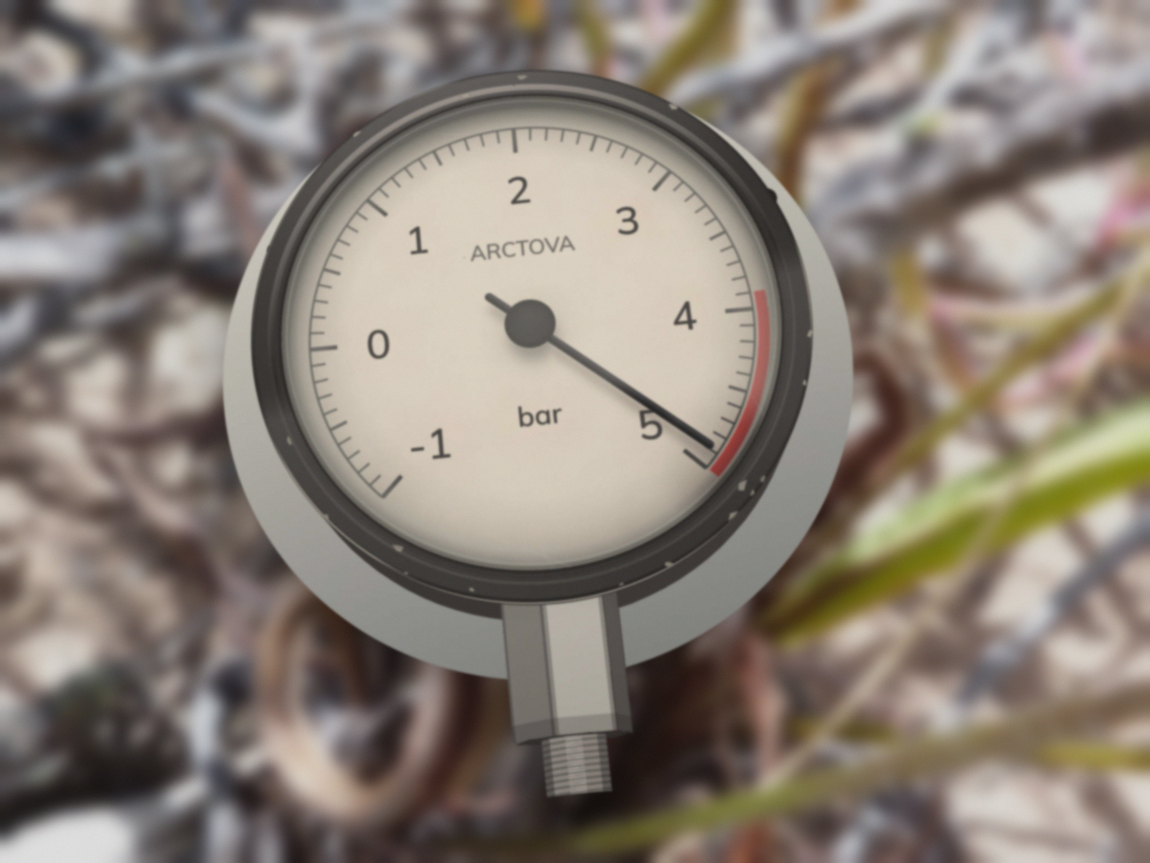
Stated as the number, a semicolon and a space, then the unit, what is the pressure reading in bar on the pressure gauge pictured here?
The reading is 4.9; bar
